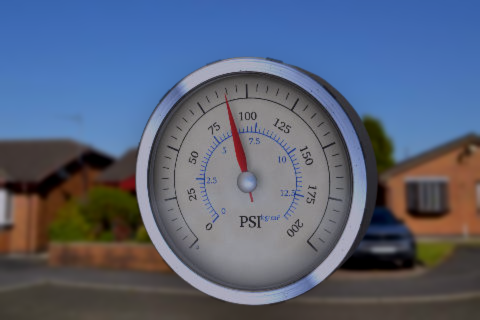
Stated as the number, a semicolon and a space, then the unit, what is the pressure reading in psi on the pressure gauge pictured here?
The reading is 90; psi
